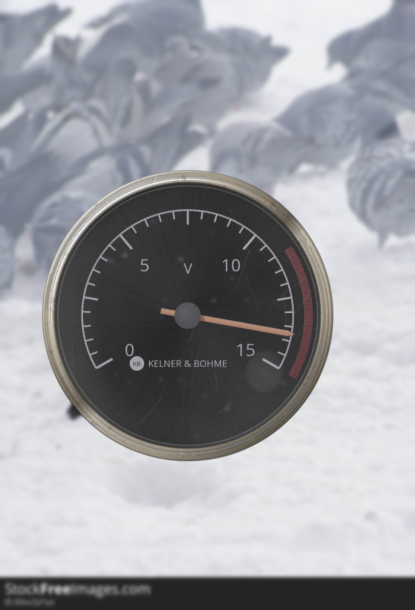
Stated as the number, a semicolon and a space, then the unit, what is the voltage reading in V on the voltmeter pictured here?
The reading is 13.75; V
